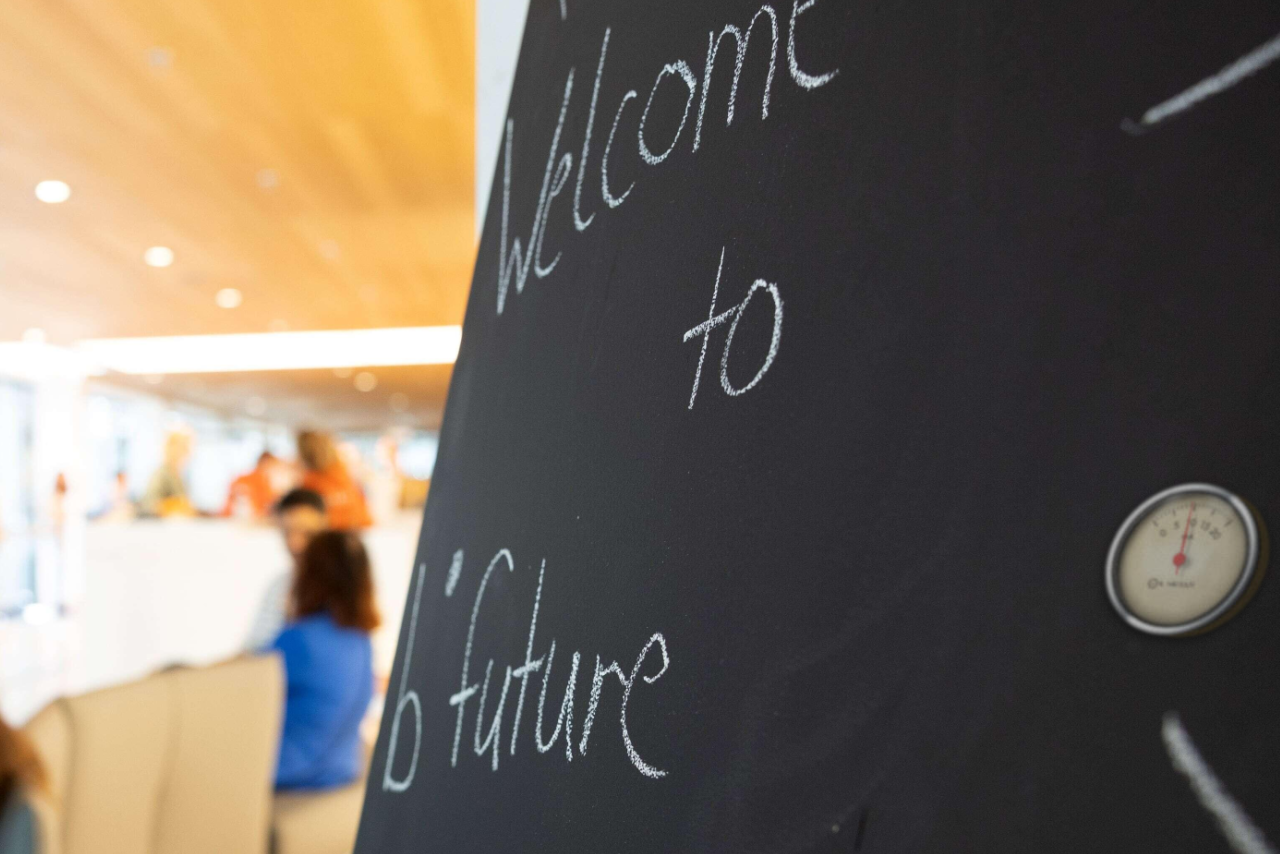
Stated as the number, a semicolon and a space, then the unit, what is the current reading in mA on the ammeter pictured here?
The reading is 10; mA
